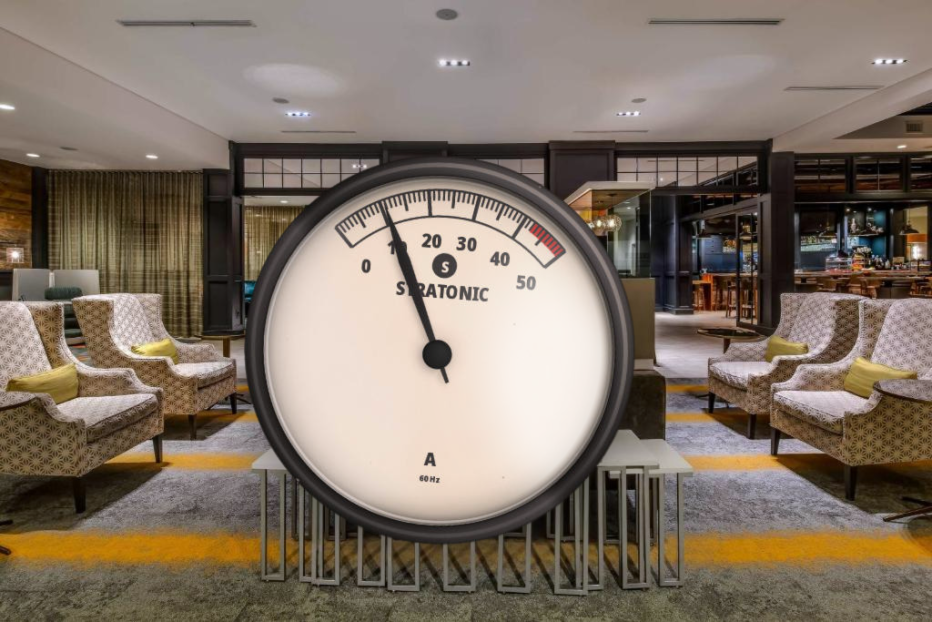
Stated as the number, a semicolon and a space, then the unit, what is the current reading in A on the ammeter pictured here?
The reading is 11; A
